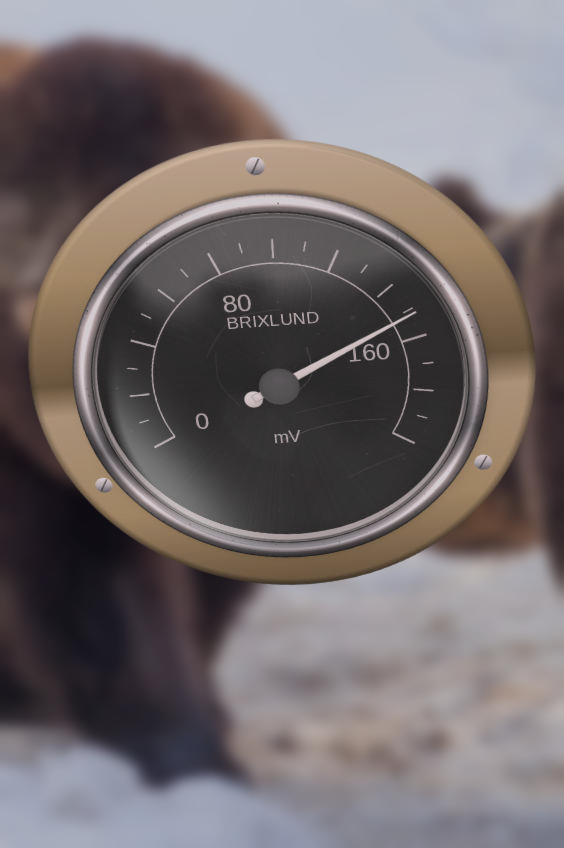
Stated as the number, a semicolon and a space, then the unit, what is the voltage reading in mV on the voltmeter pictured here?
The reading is 150; mV
